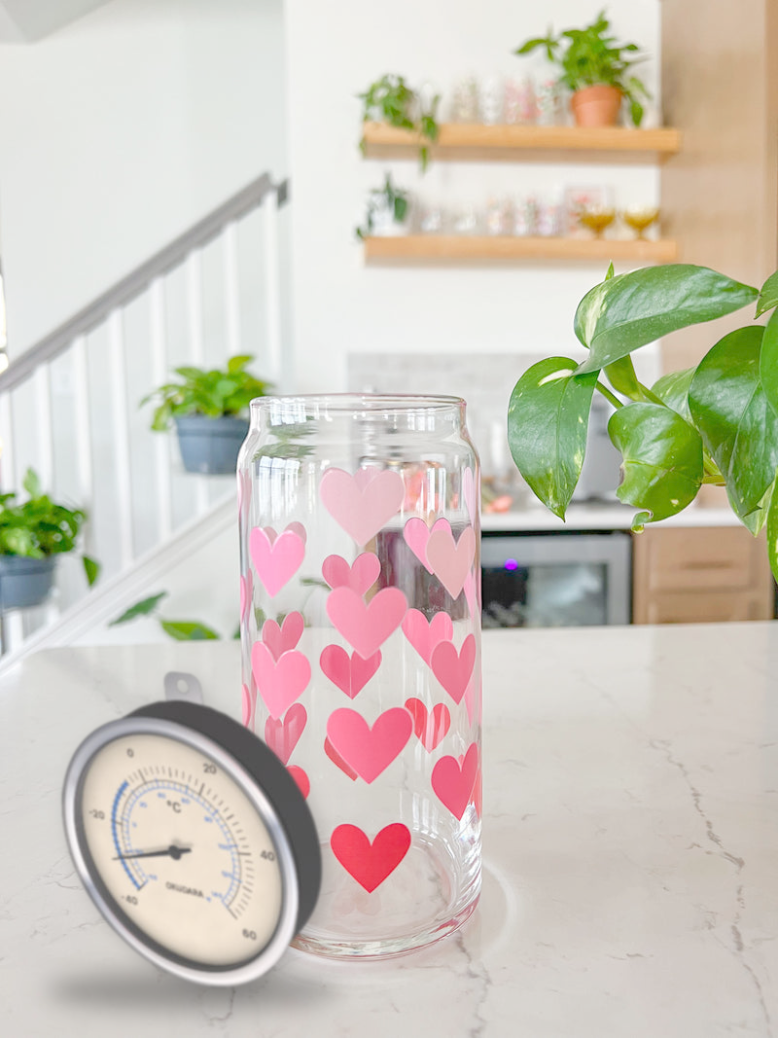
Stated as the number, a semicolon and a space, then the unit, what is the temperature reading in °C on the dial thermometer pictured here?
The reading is -30; °C
